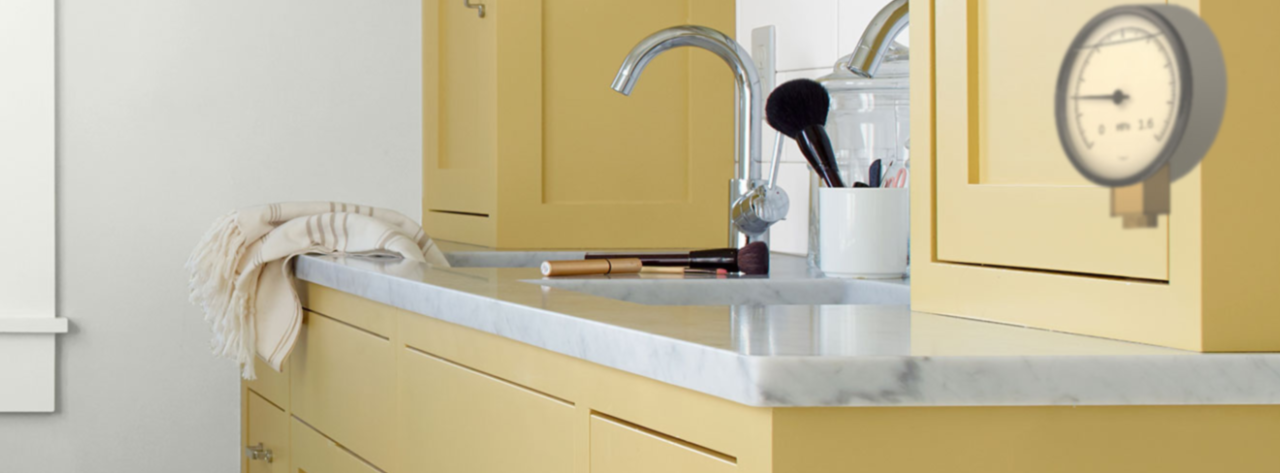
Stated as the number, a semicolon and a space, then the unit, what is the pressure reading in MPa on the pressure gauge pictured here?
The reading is 0.3; MPa
